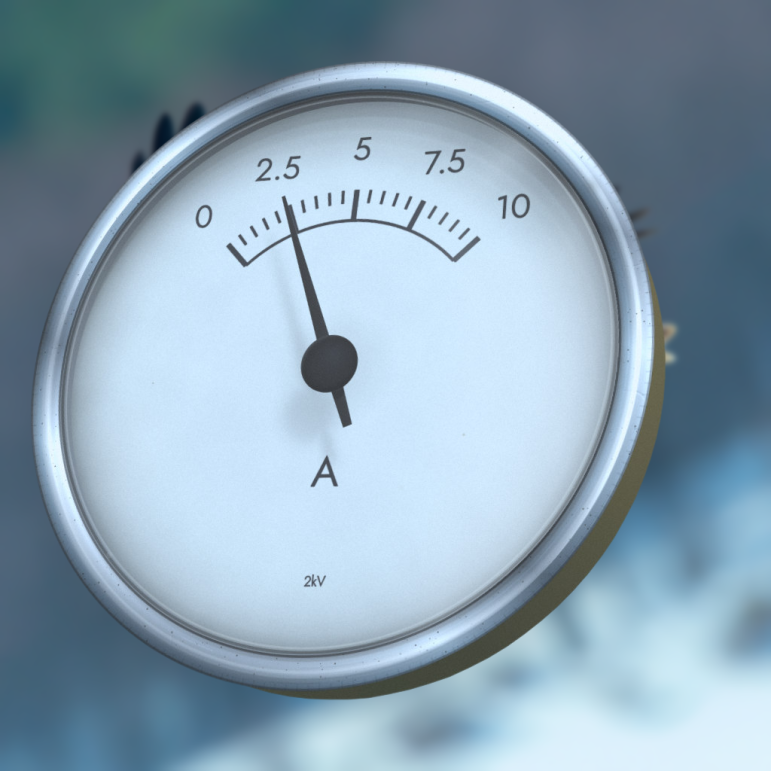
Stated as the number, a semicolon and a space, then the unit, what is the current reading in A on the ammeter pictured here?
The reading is 2.5; A
